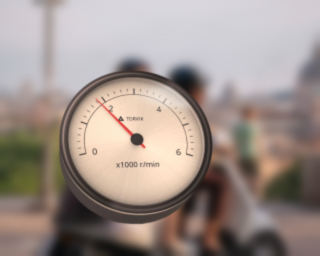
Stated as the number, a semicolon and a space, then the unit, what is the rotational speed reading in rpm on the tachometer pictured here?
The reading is 1800; rpm
